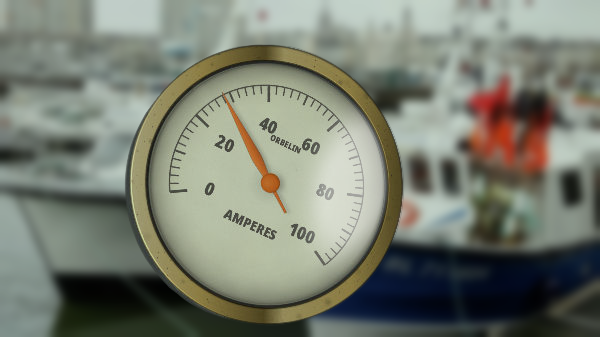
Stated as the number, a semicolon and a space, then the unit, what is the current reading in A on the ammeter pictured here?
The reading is 28; A
